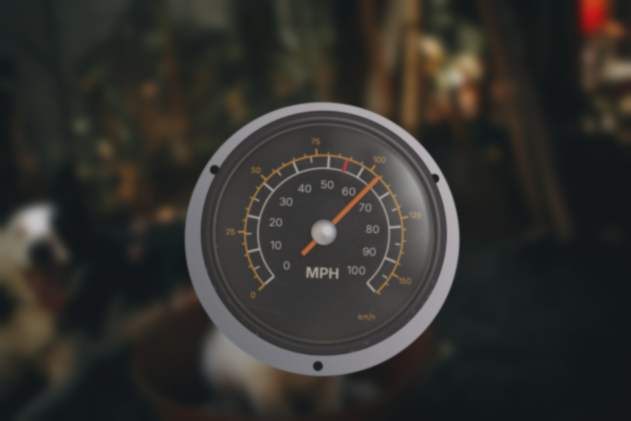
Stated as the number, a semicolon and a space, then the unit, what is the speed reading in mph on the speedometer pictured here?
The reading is 65; mph
